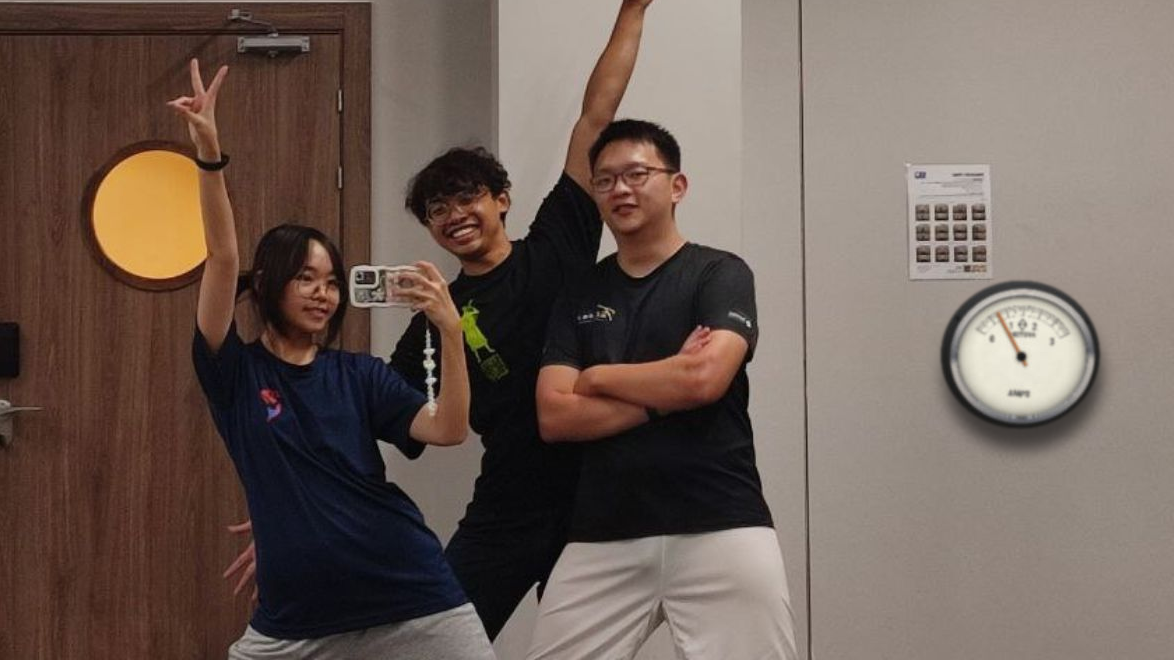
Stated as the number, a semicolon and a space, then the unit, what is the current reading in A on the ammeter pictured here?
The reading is 0.75; A
